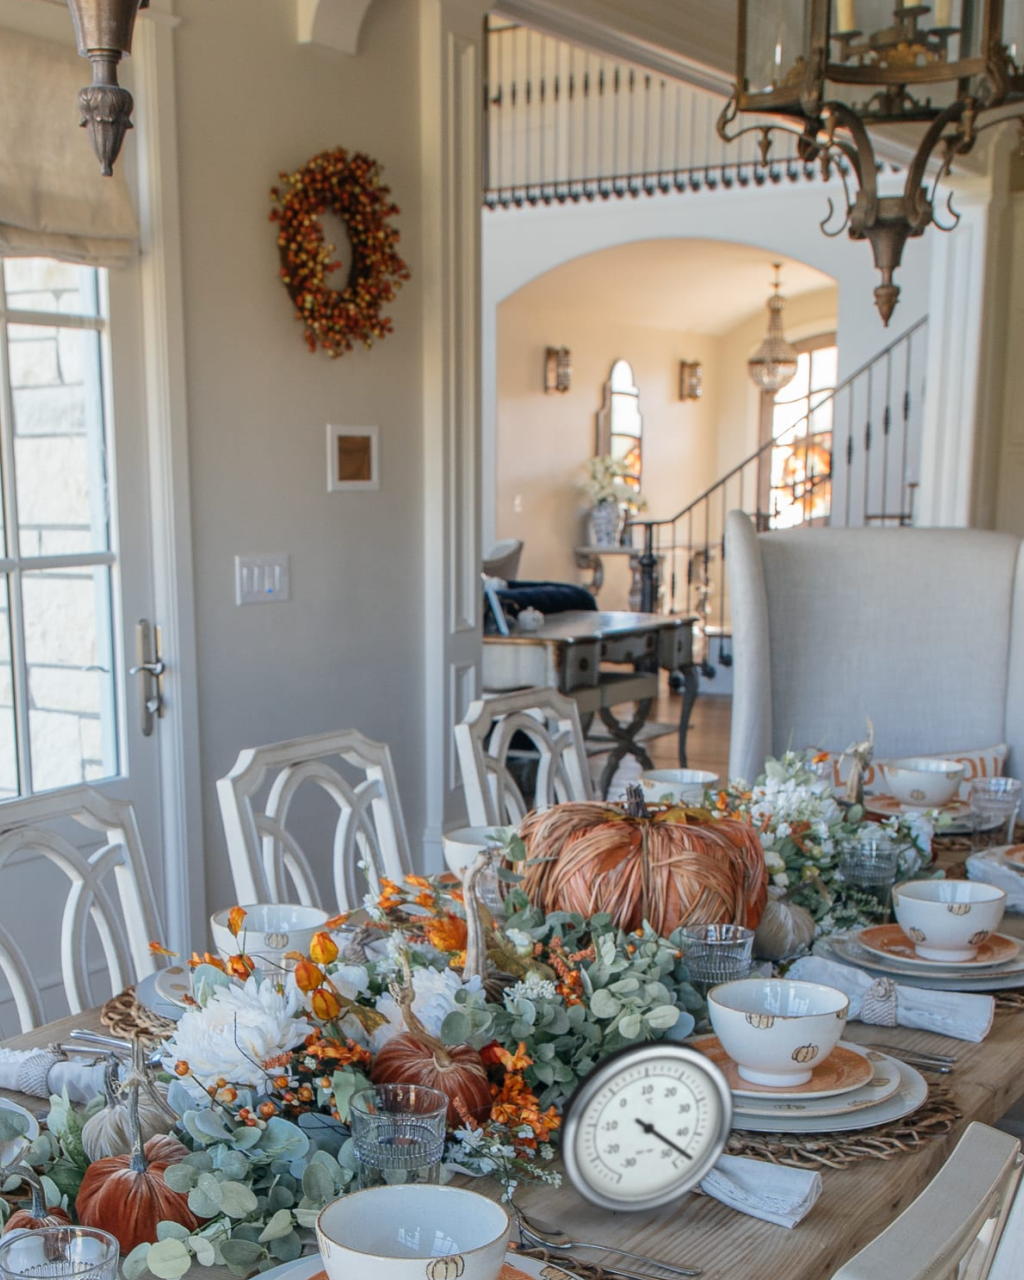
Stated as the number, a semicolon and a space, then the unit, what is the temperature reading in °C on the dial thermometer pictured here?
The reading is 46; °C
